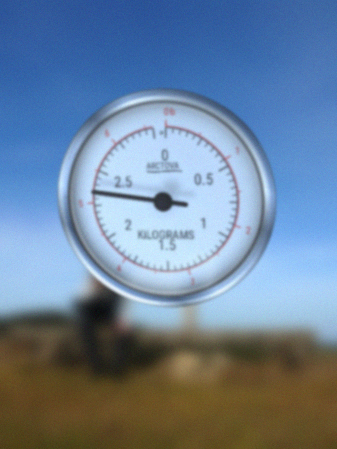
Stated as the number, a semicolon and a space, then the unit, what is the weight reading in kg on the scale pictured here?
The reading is 2.35; kg
